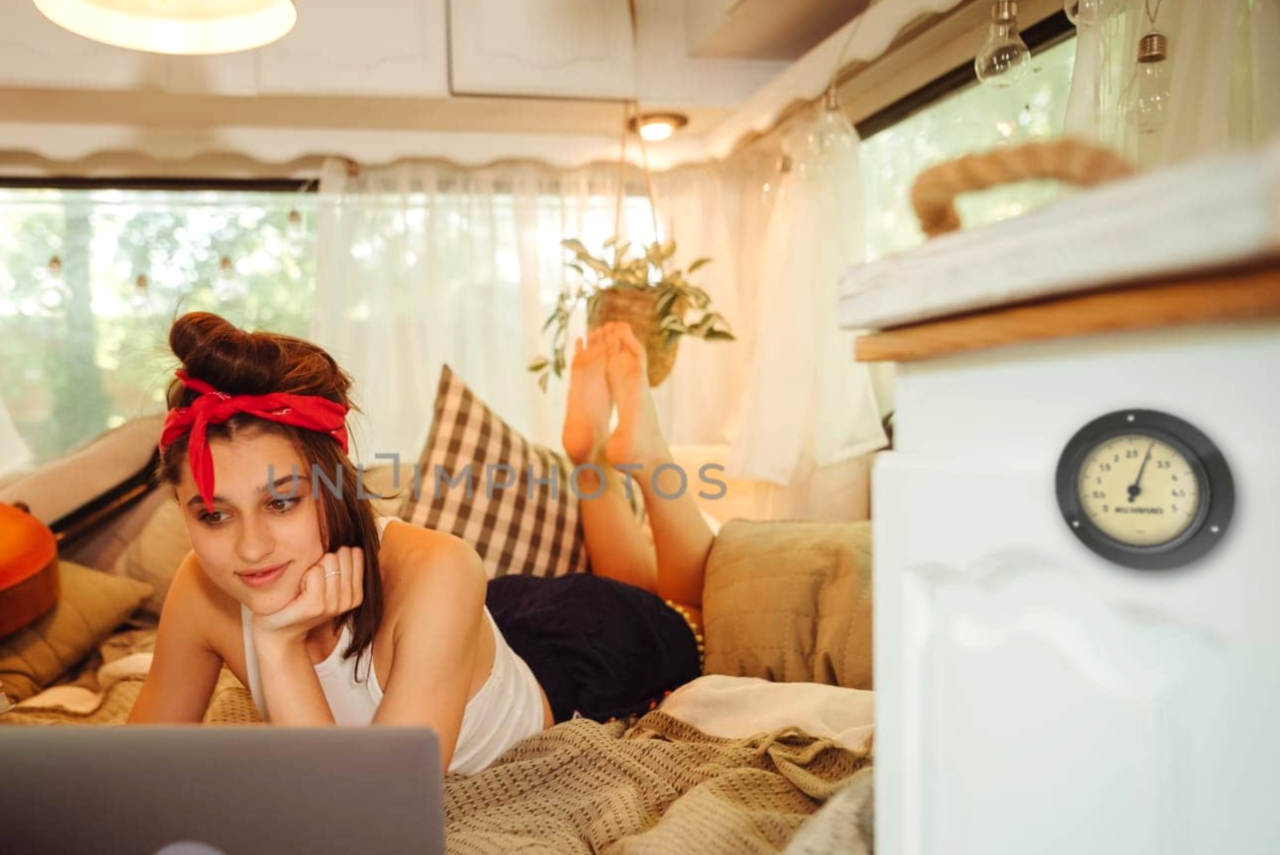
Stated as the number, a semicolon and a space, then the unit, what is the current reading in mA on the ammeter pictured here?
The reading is 3; mA
